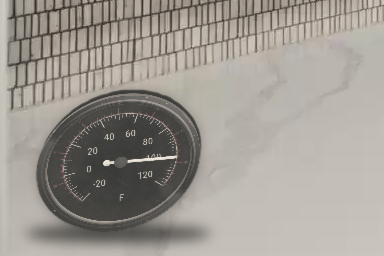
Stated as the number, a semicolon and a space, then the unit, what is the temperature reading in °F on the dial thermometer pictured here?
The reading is 100; °F
